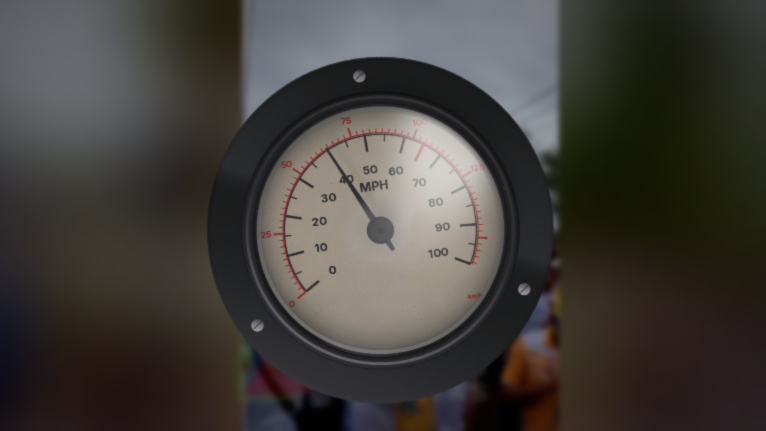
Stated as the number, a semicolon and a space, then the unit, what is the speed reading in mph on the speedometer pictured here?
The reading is 40; mph
